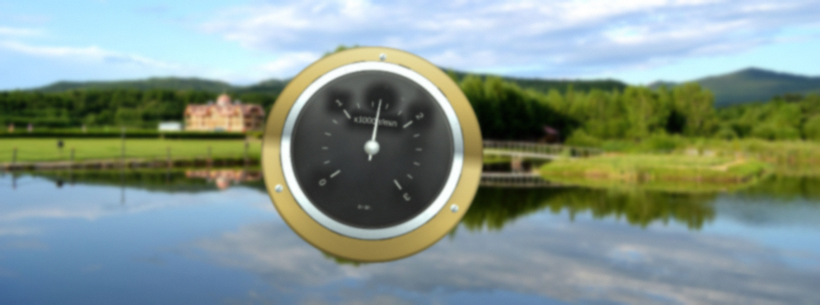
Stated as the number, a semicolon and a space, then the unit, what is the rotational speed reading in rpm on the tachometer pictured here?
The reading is 1500; rpm
